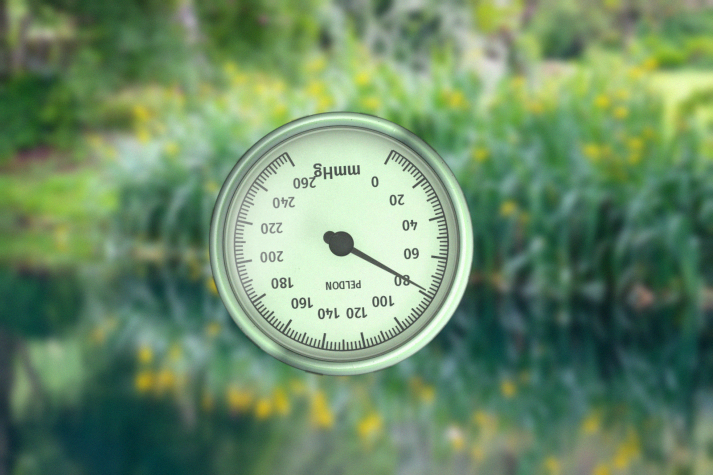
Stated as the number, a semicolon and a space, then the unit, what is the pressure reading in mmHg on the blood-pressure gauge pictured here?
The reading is 78; mmHg
